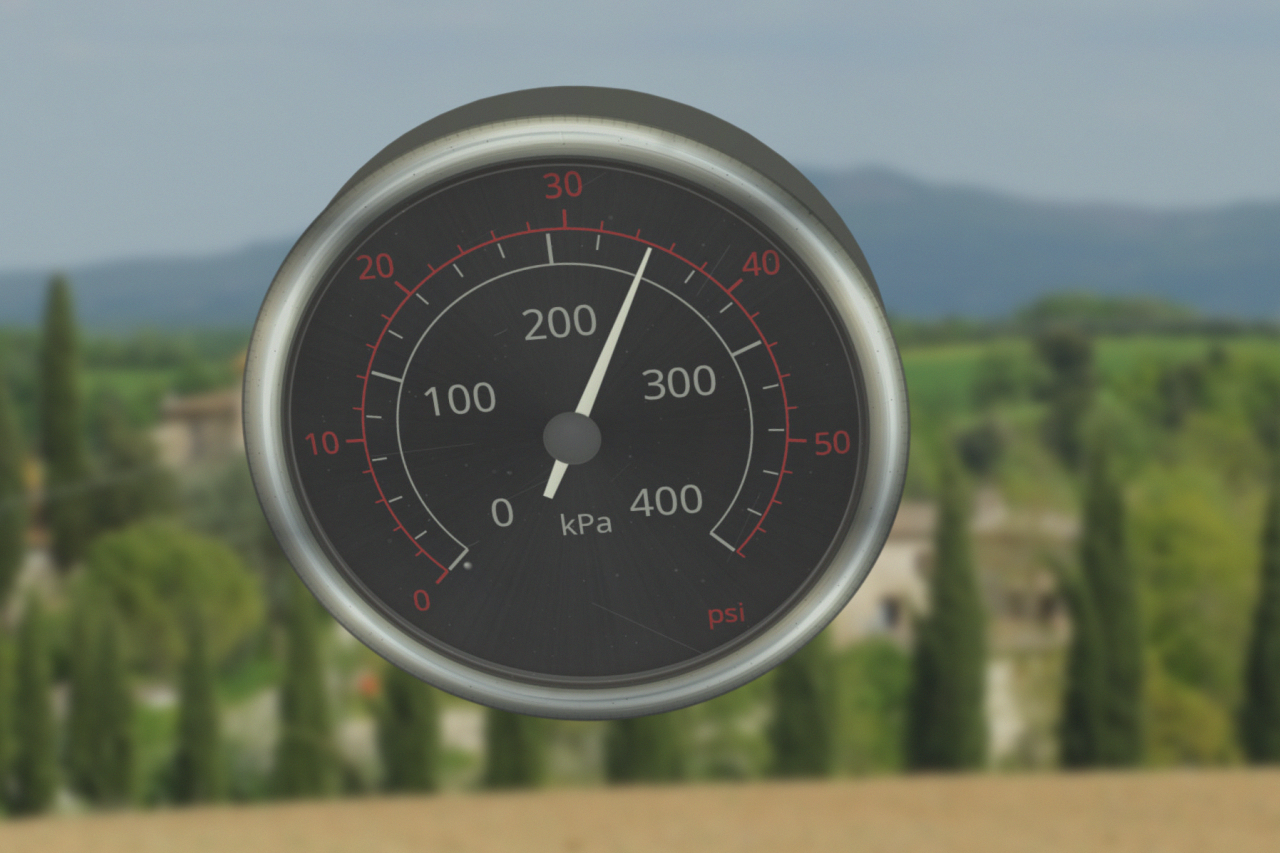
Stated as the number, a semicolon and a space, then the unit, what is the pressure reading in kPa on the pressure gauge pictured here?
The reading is 240; kPa
